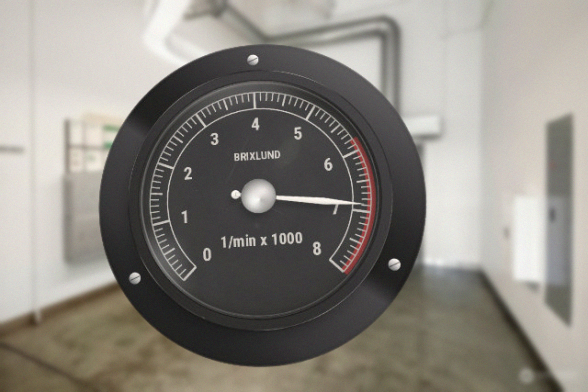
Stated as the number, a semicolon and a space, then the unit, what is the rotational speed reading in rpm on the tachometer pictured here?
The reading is 6900; rpm
